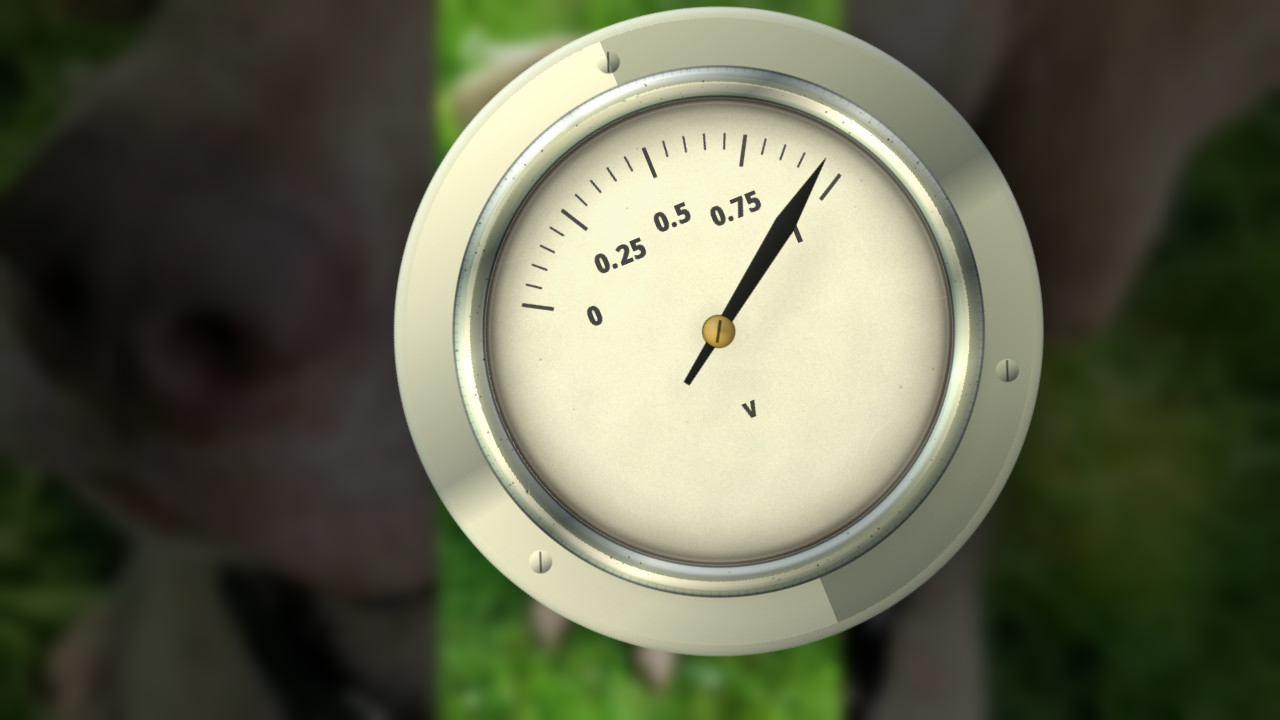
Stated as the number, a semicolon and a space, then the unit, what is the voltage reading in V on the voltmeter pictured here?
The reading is 0.95; V
